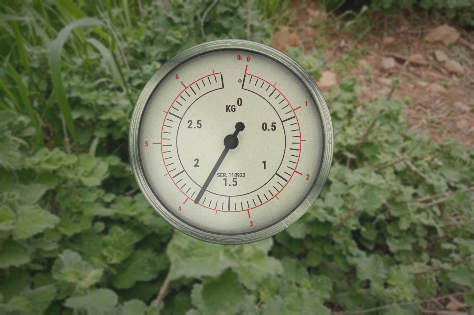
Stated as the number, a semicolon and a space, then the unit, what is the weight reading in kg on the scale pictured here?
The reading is 1.75; kg
